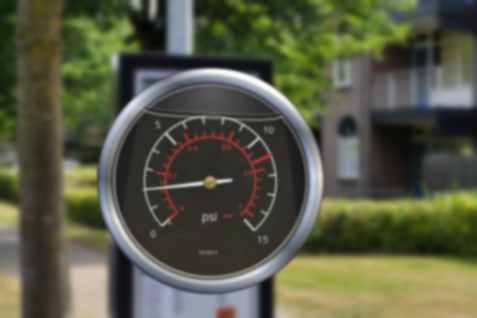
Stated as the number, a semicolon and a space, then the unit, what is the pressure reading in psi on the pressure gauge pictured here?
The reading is 2; psi
